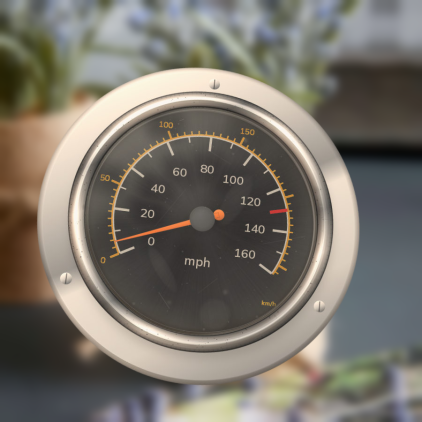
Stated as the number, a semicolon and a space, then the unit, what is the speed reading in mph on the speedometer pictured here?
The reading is 5; mph
